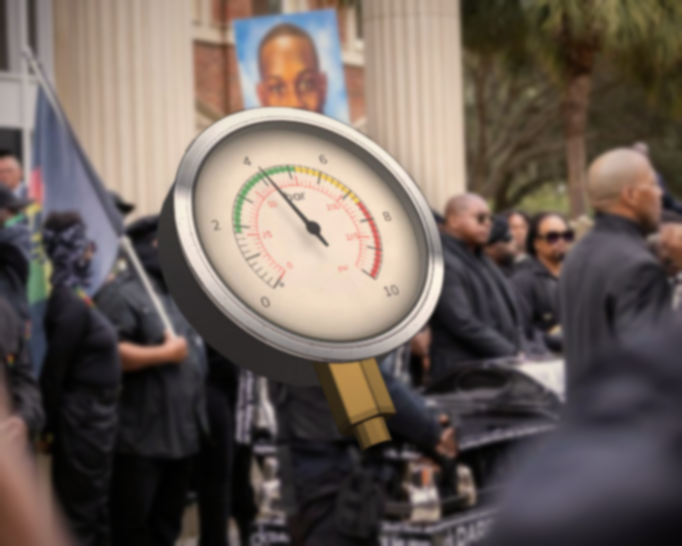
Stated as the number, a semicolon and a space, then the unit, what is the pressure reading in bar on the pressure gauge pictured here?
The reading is 4; bar
